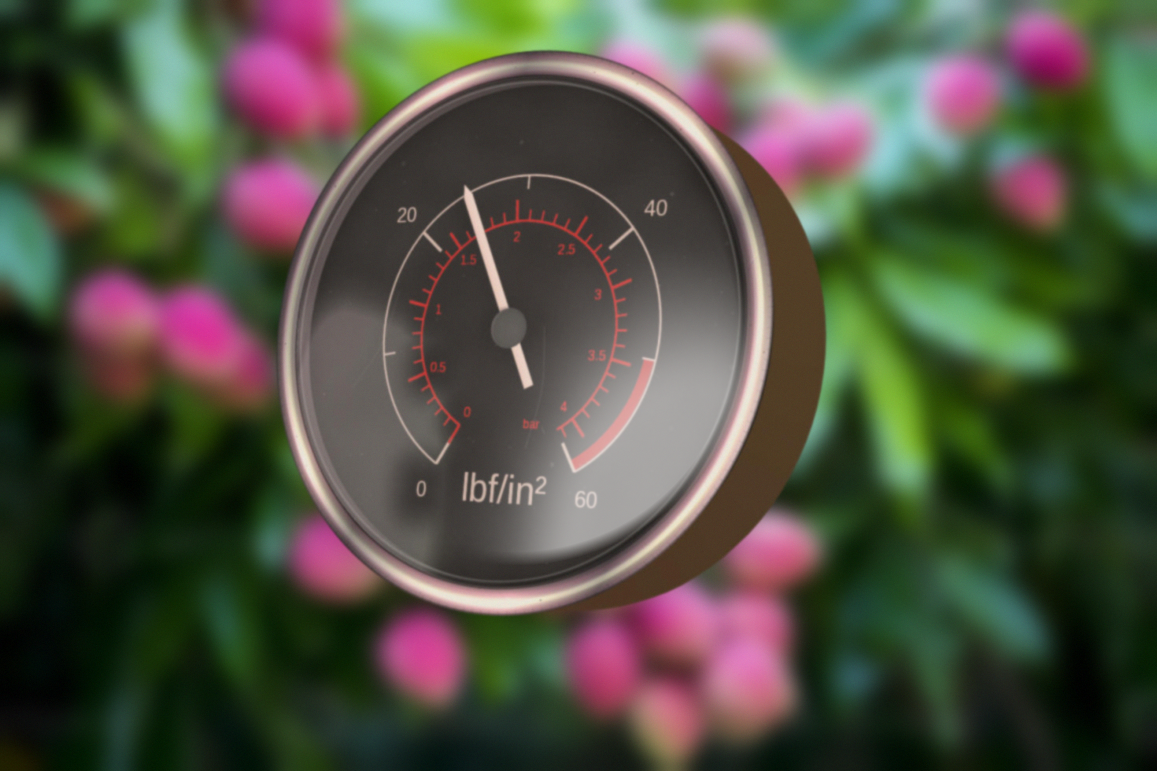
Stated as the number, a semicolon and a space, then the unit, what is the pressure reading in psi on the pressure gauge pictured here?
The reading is 25; psi
